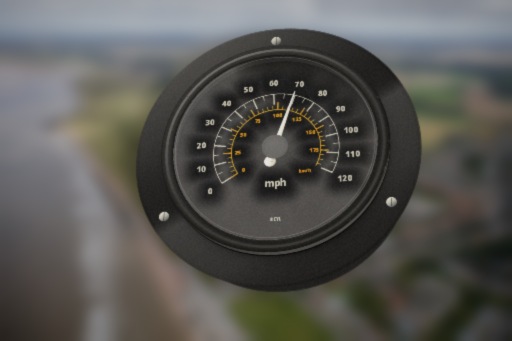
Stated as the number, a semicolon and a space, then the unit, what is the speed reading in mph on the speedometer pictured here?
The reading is 70; mph
